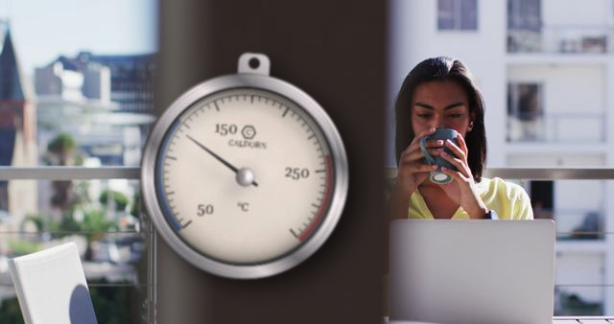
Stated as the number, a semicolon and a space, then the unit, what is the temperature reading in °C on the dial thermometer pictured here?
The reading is 120; °C
